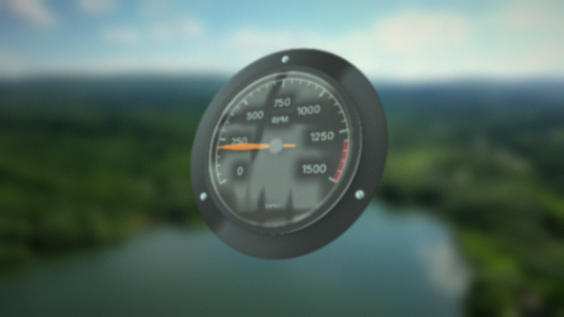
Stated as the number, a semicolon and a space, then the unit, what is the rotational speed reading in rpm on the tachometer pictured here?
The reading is 200; rpm
